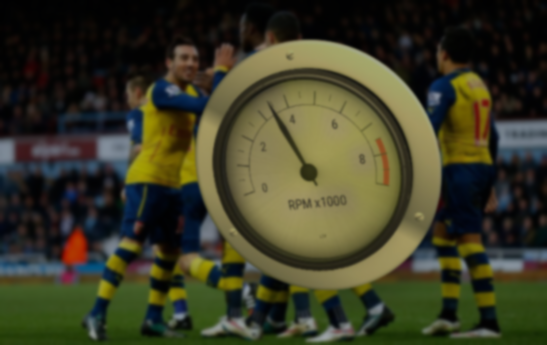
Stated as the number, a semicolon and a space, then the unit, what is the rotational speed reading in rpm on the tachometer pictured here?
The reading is 3500; rpm
